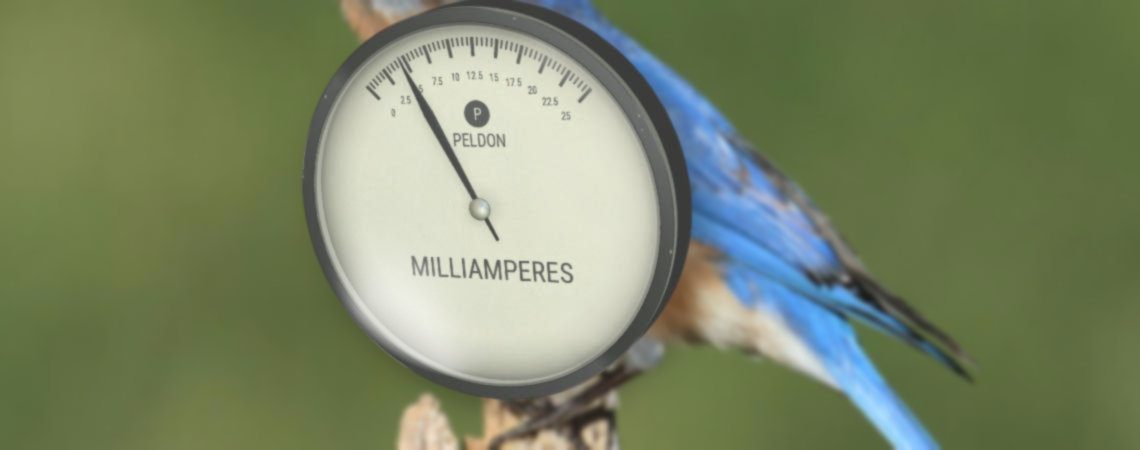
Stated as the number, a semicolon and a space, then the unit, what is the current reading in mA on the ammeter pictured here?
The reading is 5; mA
